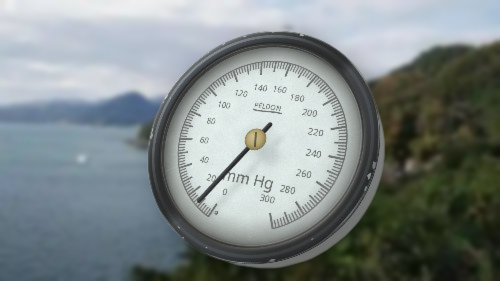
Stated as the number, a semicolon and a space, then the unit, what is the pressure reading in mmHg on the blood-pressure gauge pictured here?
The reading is 10; mmHg
